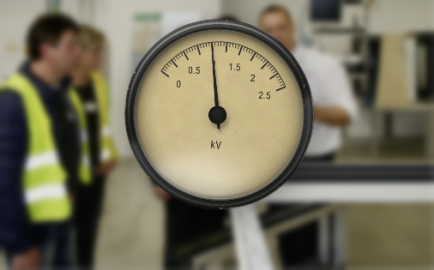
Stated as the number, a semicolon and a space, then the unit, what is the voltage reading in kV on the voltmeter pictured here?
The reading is 1; kV
